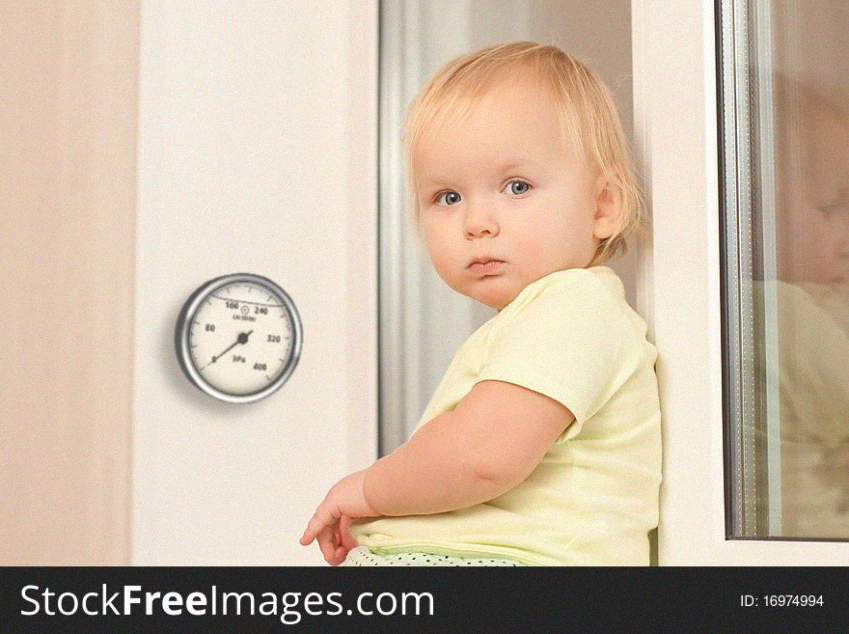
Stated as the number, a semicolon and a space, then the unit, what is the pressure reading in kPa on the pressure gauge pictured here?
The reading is 0; kPa
